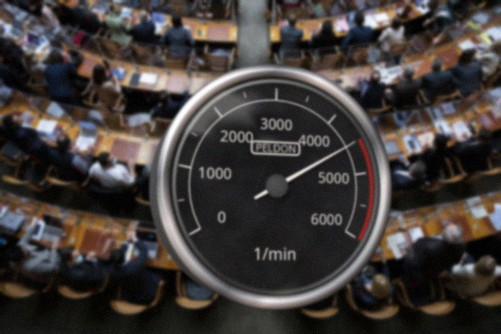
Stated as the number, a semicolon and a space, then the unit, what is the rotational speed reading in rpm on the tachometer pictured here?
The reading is 4500; rpm
